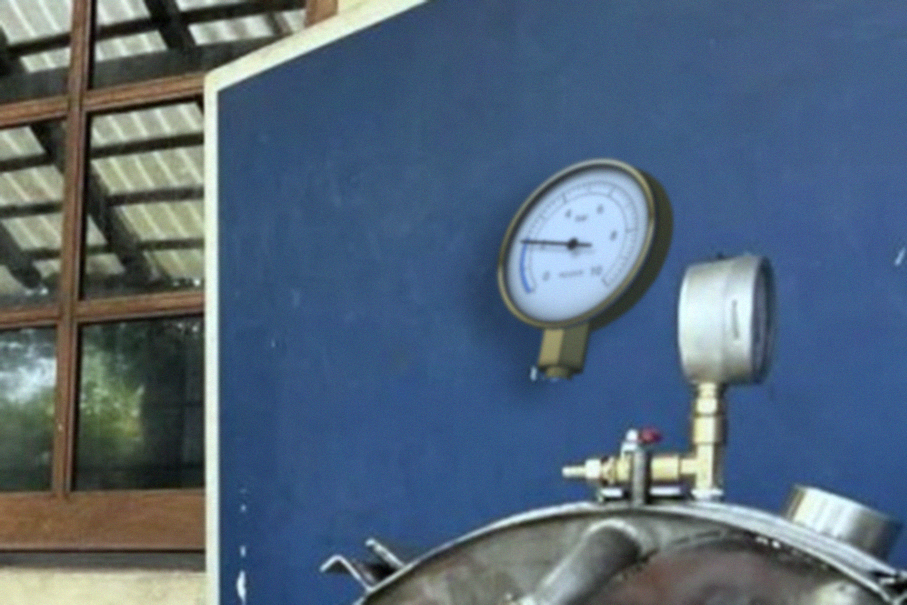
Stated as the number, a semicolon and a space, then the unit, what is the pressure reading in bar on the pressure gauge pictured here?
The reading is 2; bar
